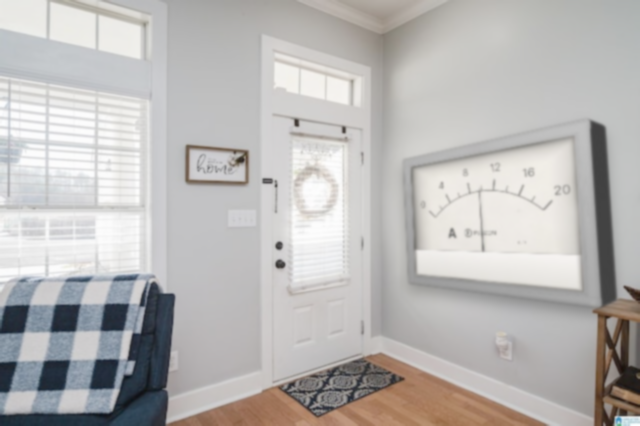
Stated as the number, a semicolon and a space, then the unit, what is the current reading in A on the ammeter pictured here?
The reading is 10; A
